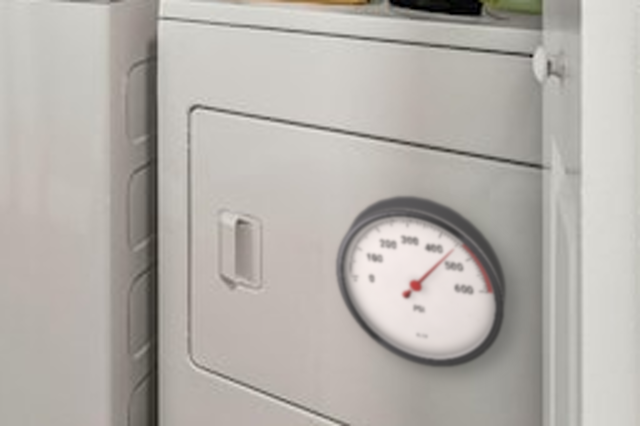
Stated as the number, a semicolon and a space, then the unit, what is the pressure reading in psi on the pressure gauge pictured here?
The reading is 450; psi
